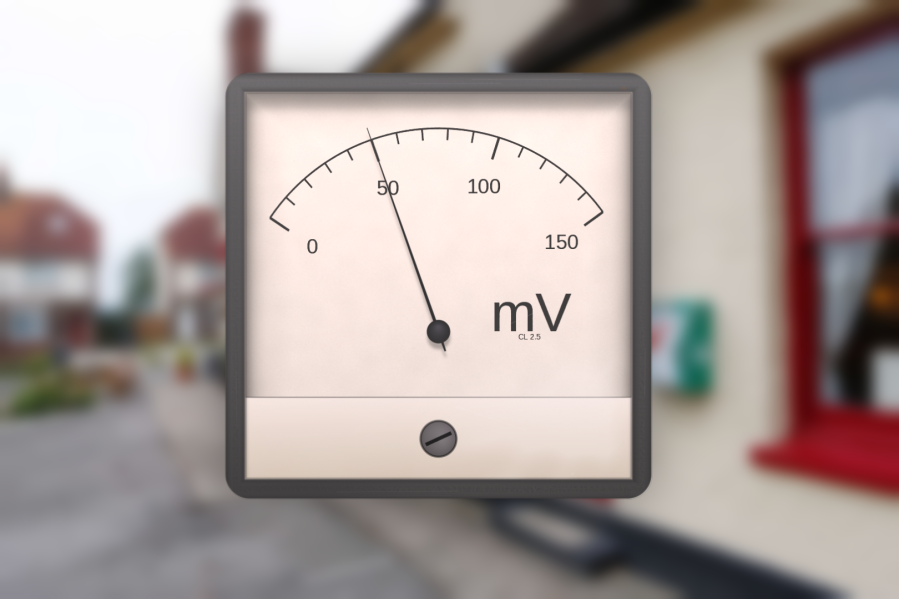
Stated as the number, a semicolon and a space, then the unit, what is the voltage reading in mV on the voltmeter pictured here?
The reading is 50; mV
